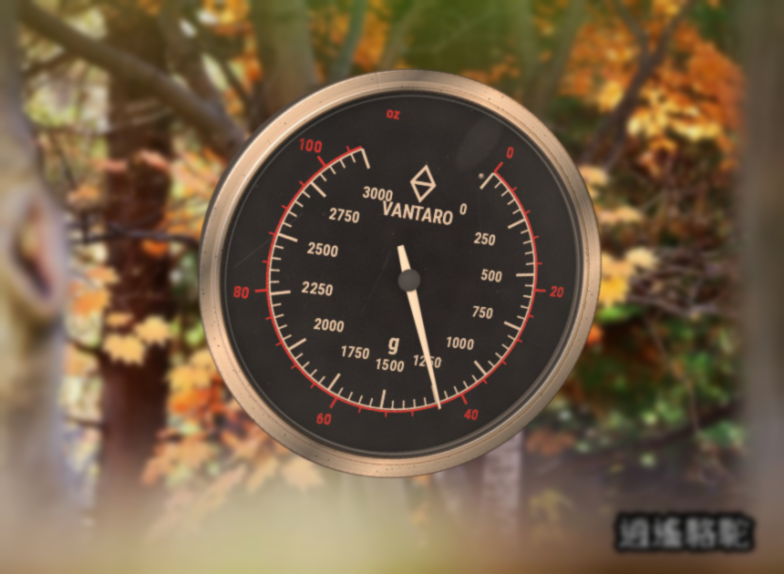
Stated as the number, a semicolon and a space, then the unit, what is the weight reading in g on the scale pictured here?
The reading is 1250; g
